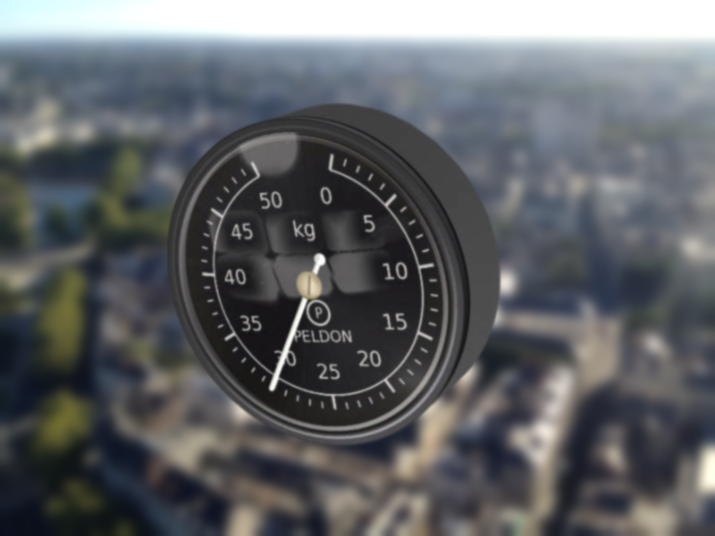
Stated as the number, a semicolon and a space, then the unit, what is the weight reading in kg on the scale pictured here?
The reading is 30; kg
